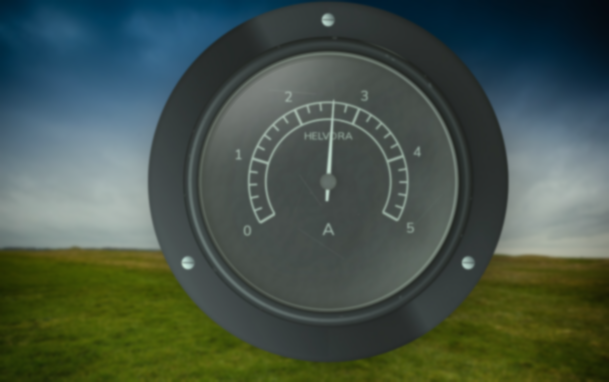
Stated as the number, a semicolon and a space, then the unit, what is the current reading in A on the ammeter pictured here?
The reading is 2.6; A
